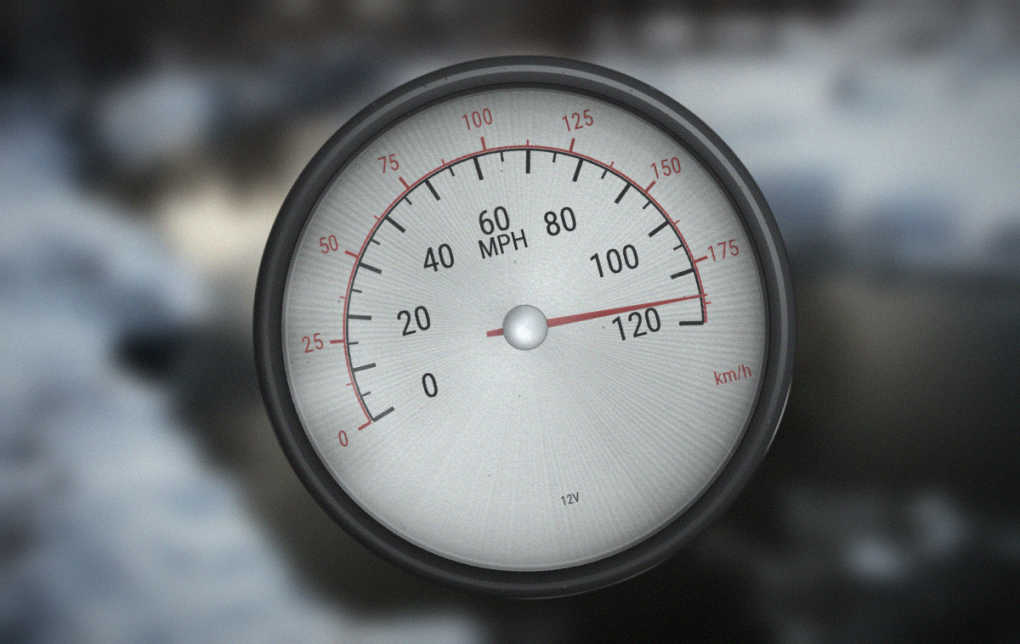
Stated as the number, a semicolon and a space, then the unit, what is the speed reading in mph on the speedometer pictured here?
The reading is 115; mph
